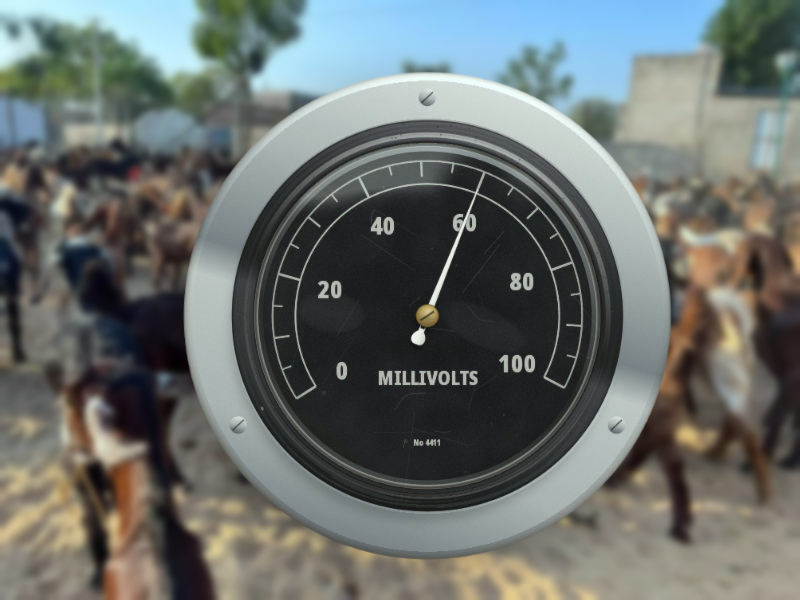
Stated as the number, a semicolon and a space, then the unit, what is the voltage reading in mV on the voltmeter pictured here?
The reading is 60; mV
